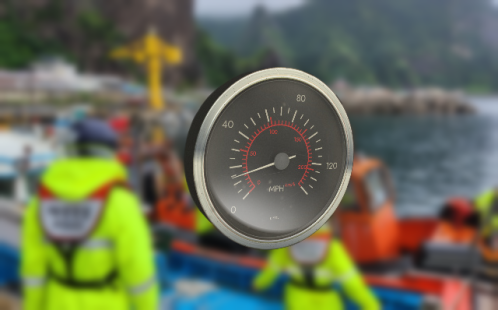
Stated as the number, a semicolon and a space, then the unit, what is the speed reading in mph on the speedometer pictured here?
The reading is 15; mph
